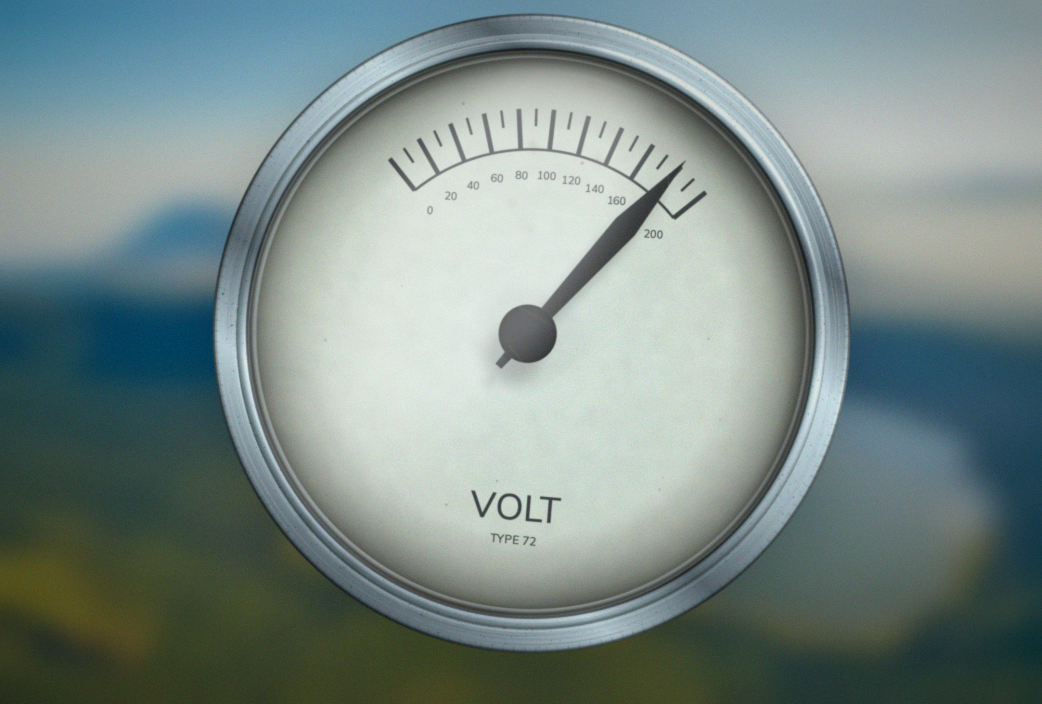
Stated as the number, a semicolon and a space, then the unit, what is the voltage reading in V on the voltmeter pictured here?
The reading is 180; V
